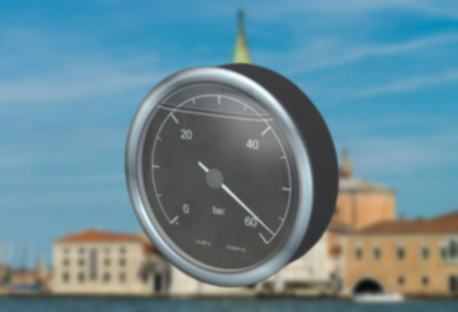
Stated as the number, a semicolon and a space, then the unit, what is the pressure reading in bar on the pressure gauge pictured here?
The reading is 57.5; bar
